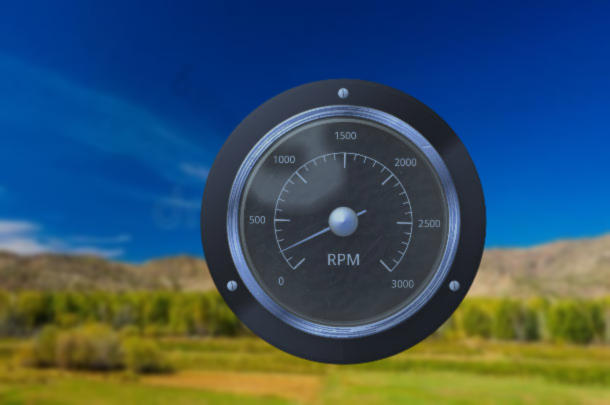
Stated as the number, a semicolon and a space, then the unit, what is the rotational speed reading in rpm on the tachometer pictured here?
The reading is 200; rpm
